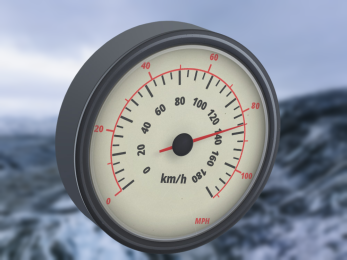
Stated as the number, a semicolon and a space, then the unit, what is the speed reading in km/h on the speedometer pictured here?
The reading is 135; km/h
